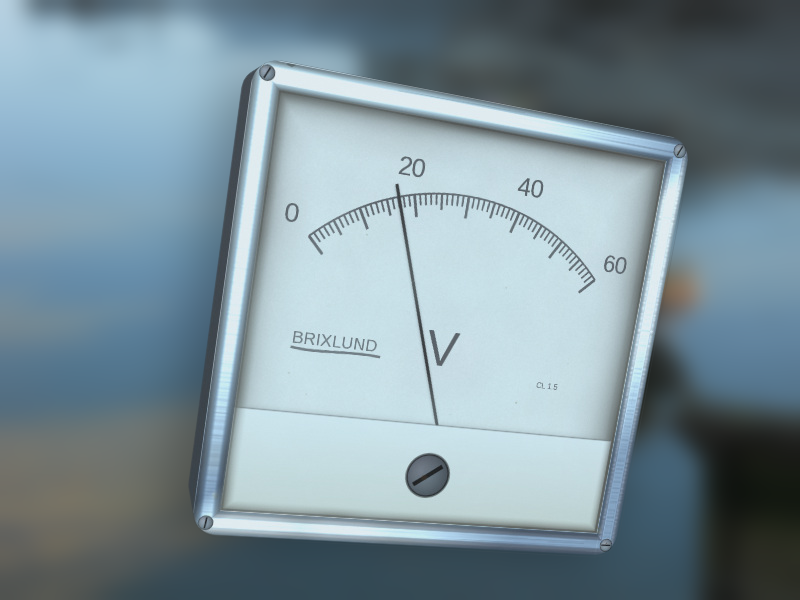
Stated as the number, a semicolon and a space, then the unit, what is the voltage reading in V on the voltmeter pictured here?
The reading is 17; V
